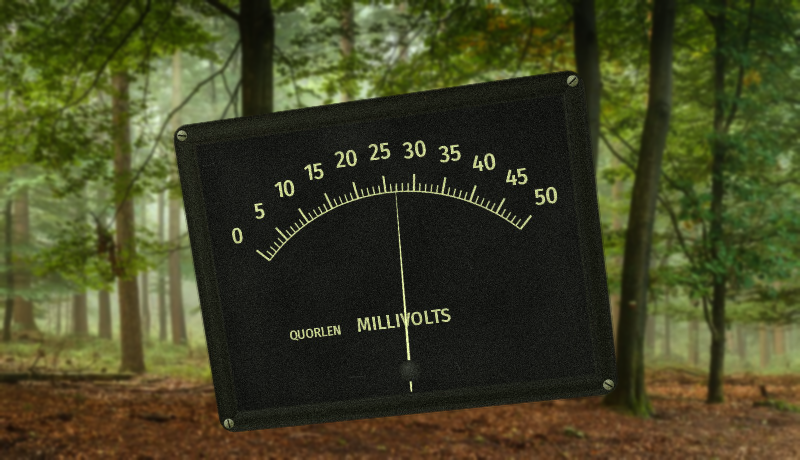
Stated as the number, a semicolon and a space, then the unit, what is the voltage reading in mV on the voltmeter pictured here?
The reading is 27; mV
